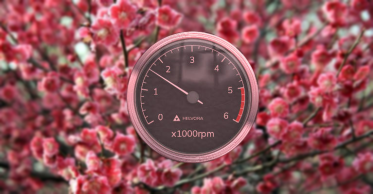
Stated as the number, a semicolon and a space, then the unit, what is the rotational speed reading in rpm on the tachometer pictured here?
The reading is 1600; rpm
